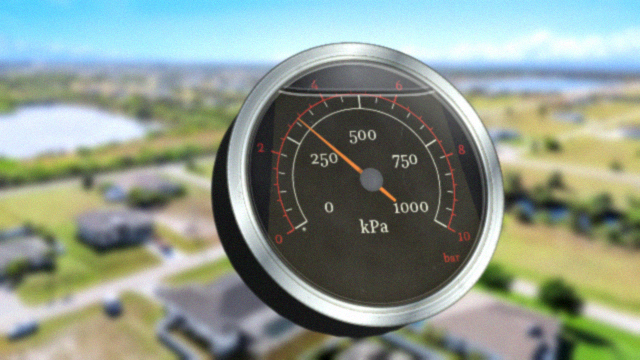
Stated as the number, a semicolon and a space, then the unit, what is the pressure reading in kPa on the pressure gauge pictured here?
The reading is 300; kPa
